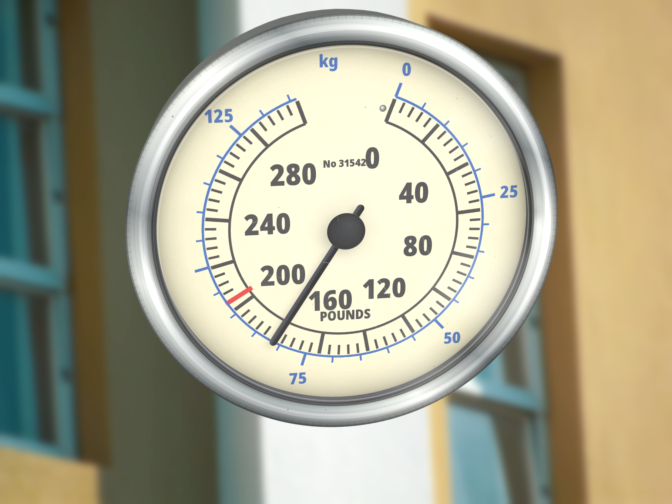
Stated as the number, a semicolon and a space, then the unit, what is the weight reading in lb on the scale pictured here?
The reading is 180; lb
